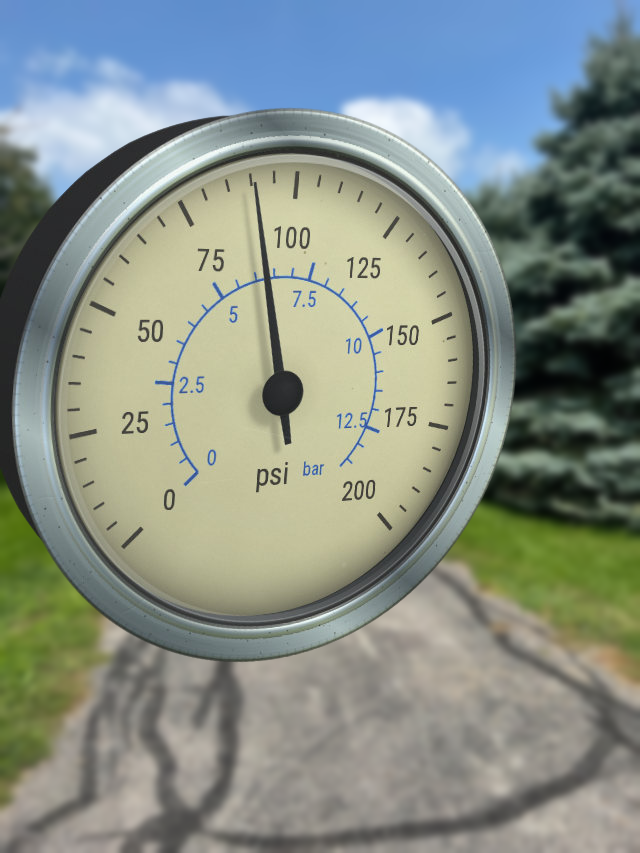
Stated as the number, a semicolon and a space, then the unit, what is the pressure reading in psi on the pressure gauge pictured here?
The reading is 90; psi
